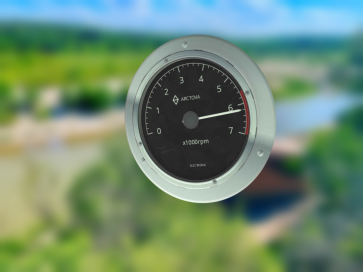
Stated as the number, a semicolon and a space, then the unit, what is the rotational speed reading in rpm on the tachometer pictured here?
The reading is 6200; rpm
